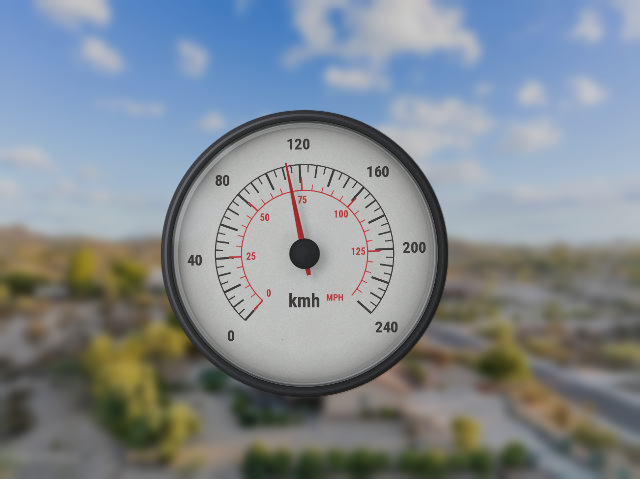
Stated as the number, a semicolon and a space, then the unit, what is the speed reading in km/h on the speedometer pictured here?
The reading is 112.5; km/h
